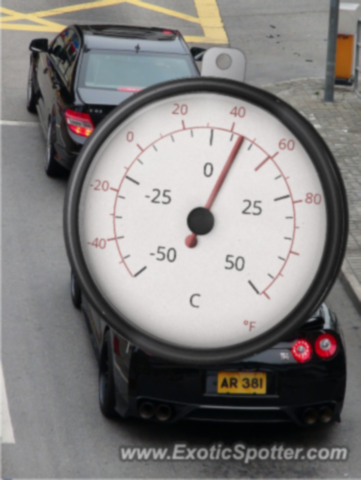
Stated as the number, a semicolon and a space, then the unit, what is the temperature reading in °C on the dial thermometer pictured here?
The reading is 7.5; °C
